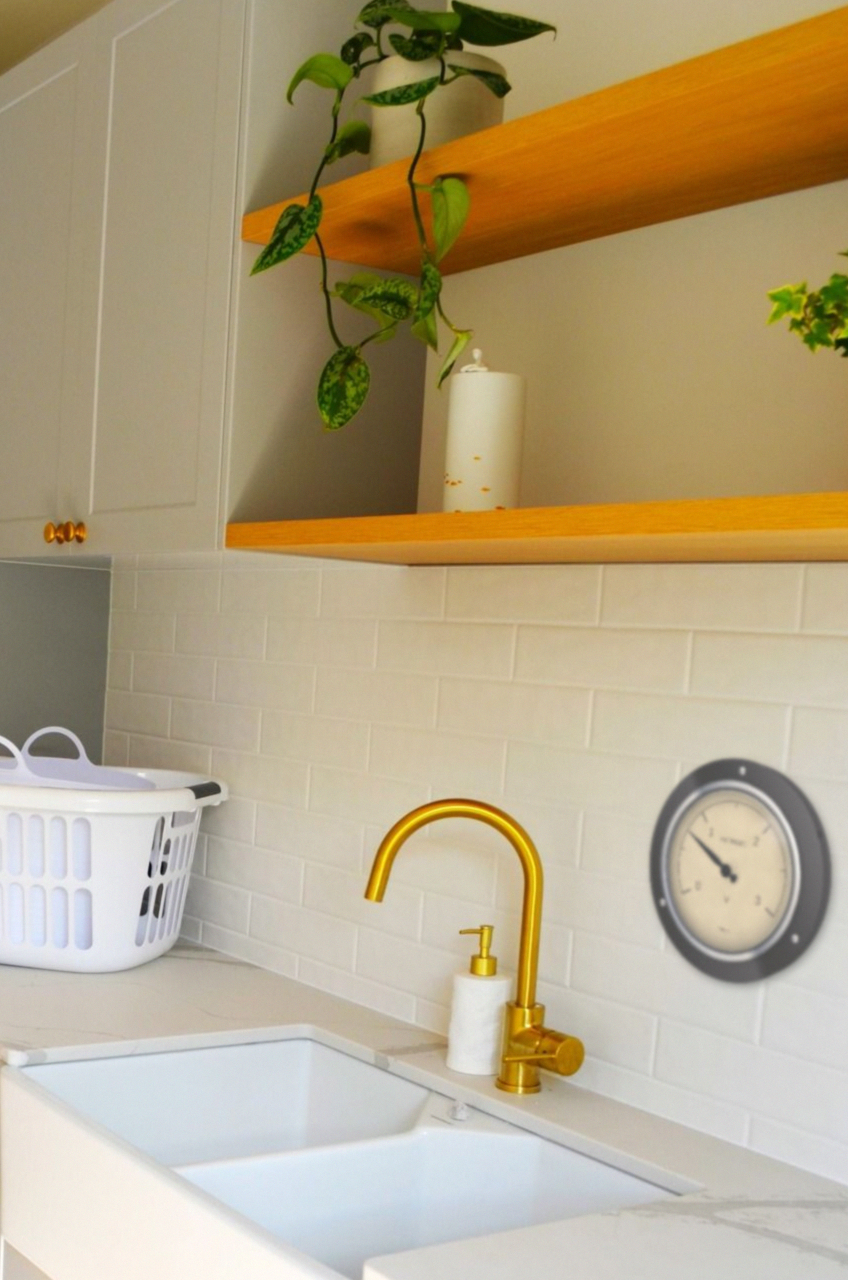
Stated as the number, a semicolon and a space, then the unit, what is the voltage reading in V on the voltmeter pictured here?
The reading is 0.75; V
